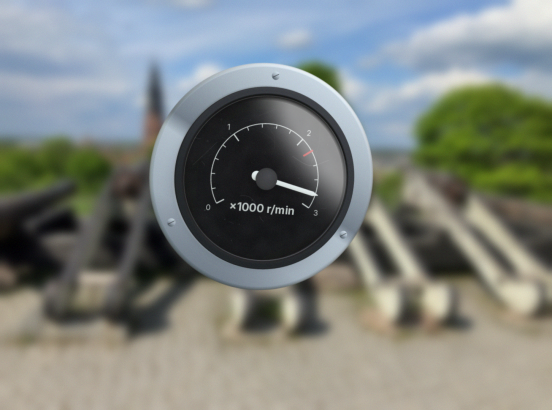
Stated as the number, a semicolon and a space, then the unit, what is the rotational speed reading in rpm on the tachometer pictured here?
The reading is 2800; rpm
